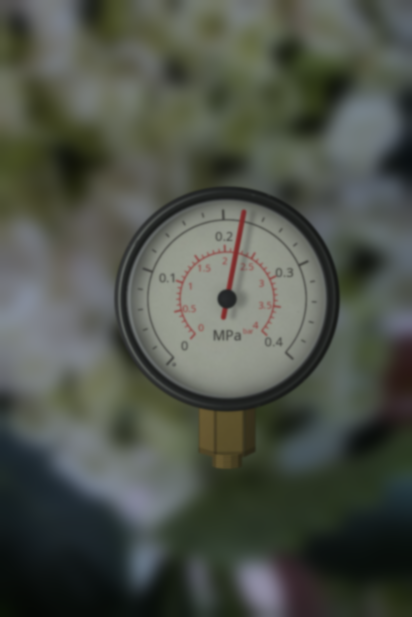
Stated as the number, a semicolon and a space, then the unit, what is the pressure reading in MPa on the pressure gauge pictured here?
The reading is 0.22; MPa
